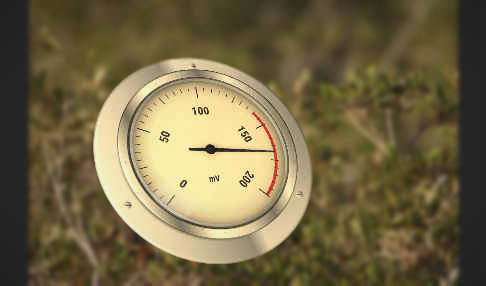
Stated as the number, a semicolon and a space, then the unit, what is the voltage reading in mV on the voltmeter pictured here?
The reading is 170; mV
